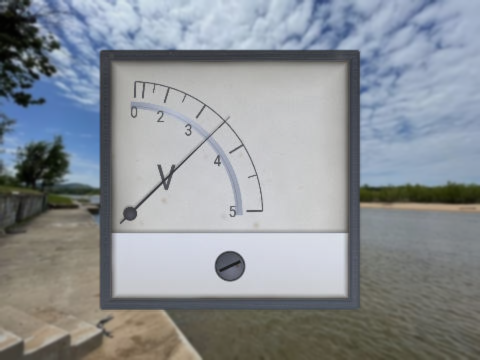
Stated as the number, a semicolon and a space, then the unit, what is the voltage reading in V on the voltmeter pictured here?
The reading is 3.5; V
